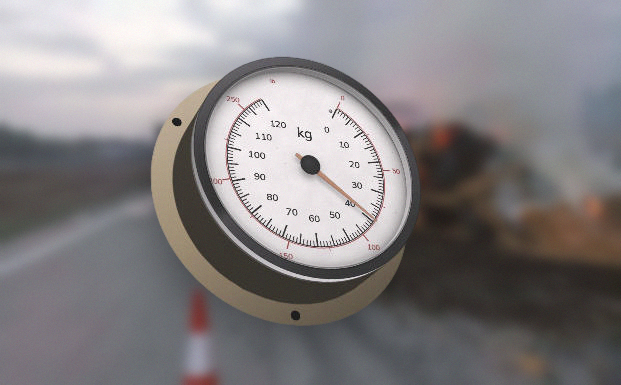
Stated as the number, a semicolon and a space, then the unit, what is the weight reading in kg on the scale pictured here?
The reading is 40; kg
